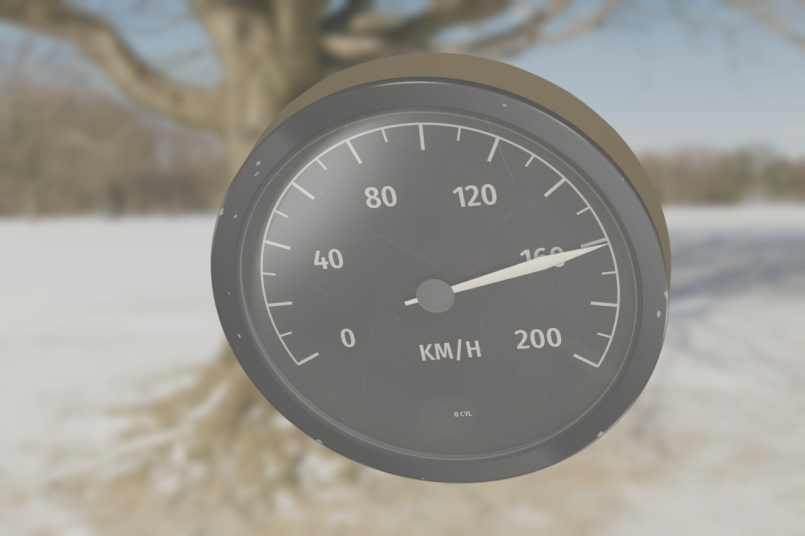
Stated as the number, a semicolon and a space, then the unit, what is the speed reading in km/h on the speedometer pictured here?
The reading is 160; km/h
